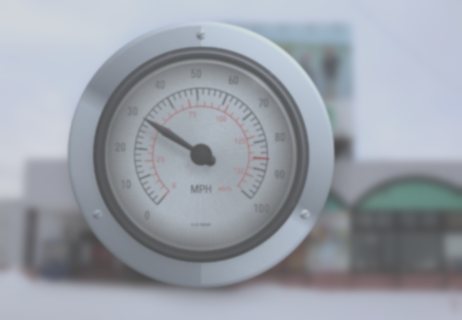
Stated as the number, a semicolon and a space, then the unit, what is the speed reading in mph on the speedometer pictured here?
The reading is 30; mph
